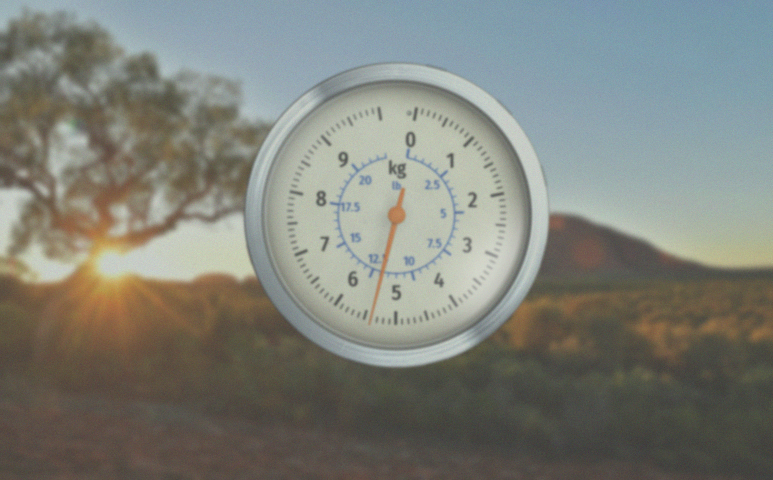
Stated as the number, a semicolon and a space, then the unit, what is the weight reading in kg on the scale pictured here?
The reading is 5.4; kg
